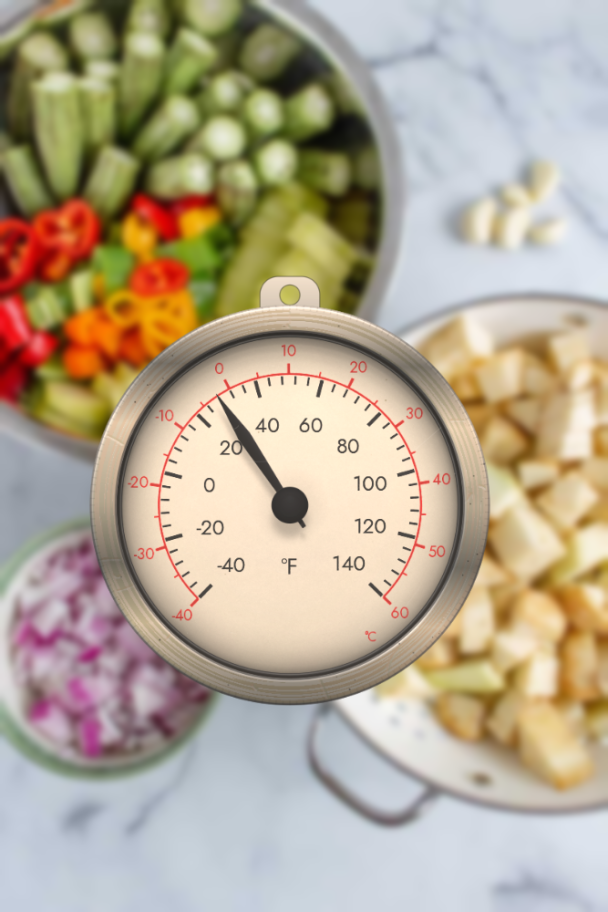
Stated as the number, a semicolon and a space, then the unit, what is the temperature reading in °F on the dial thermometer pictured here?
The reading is 28; °F
